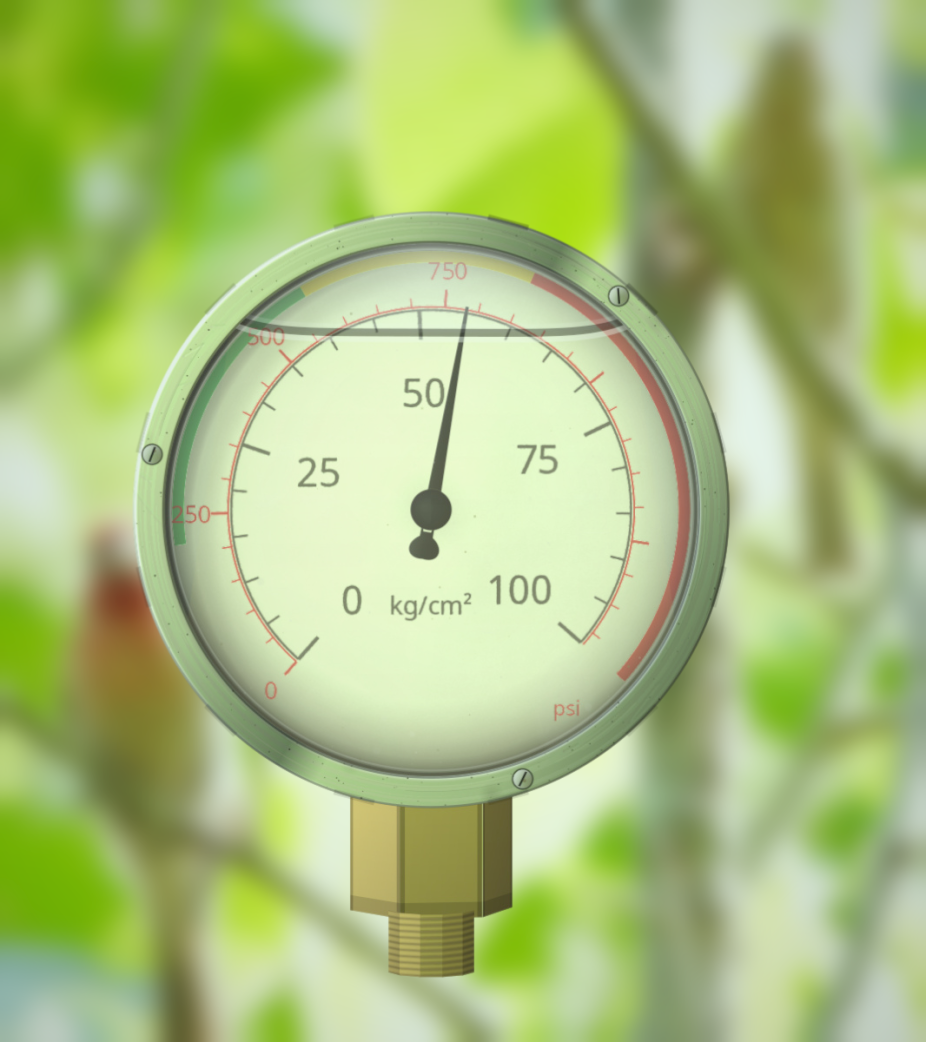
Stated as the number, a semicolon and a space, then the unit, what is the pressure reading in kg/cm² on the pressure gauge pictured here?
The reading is 55; kg/cm²
